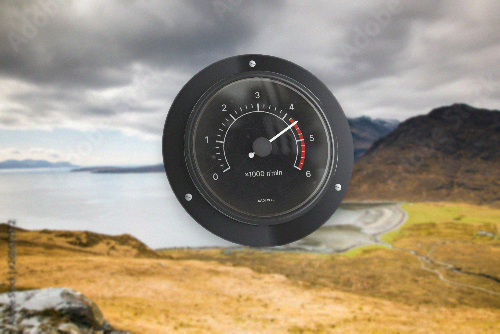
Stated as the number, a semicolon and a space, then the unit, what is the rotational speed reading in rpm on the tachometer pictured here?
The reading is 4400; rpm
